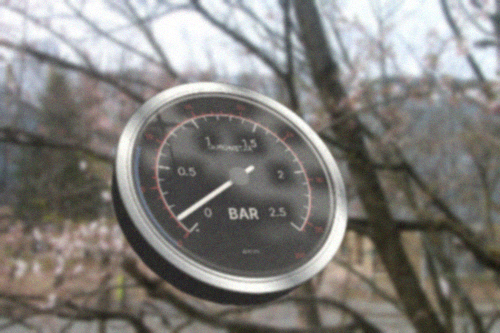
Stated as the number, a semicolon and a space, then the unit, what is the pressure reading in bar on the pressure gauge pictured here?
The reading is 0.1; bar
